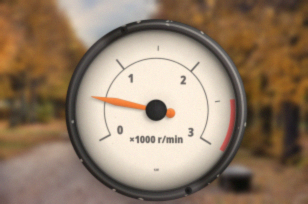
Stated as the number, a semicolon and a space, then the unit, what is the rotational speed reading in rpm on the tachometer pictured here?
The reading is 500; rpm
